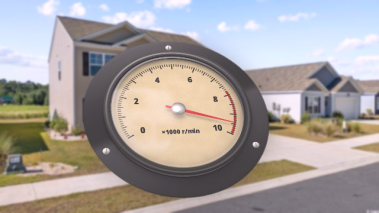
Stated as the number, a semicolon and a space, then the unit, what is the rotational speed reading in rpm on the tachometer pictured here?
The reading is 9500; rpm
